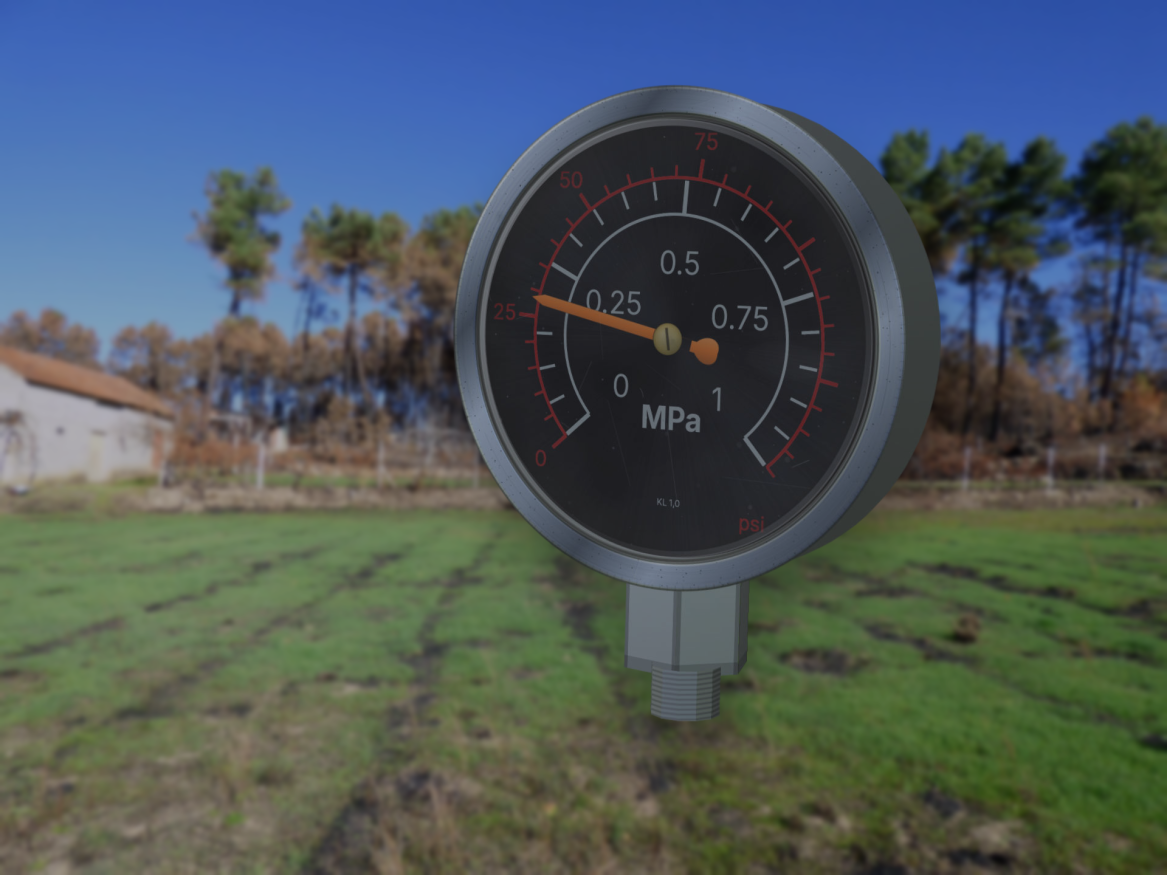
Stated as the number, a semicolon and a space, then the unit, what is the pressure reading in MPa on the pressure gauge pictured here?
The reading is 0.2; MPa
